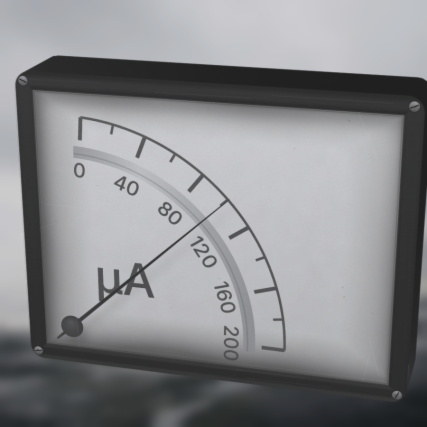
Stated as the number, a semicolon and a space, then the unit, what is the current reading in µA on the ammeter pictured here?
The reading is 100; µA
